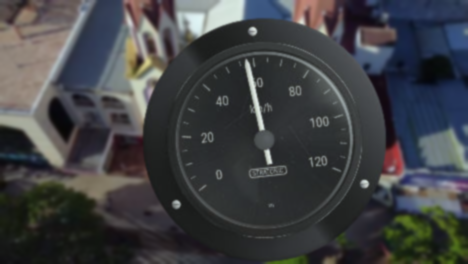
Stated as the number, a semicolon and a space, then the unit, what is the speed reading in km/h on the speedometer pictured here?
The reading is 57.5; km/h
